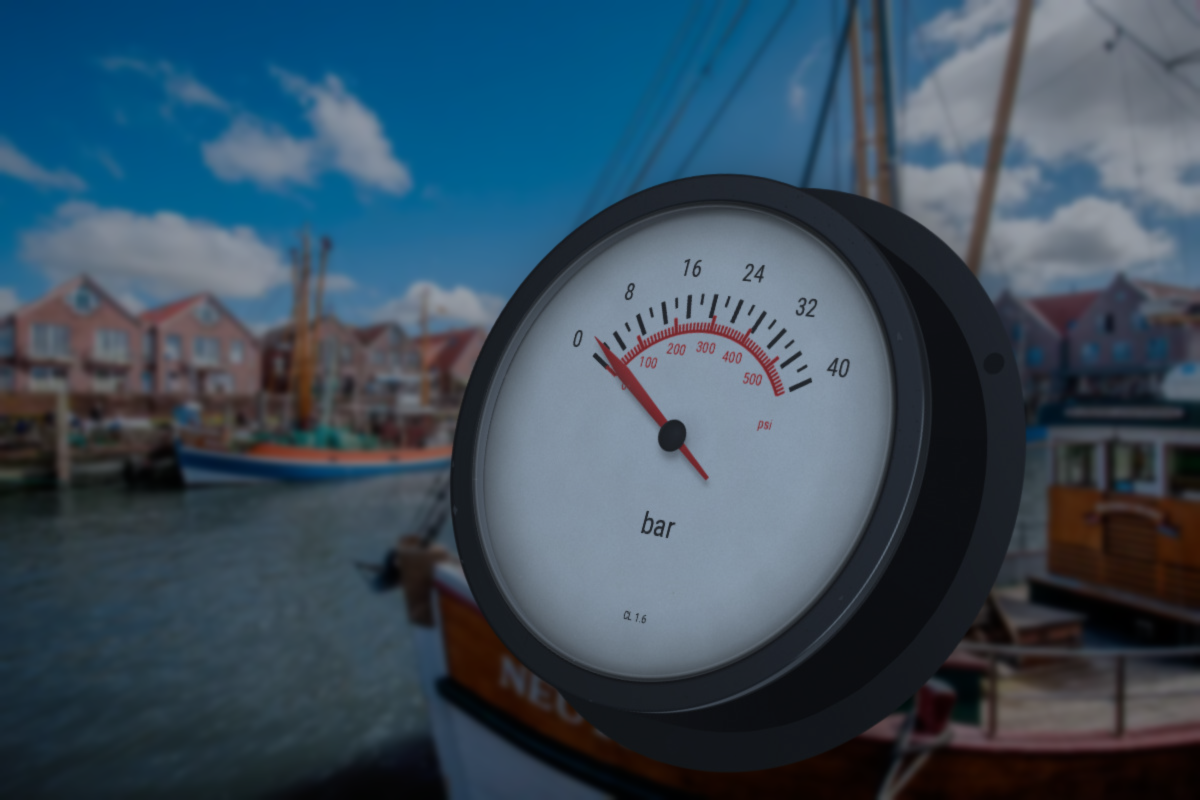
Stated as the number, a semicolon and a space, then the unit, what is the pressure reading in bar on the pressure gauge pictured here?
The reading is 2; bar
